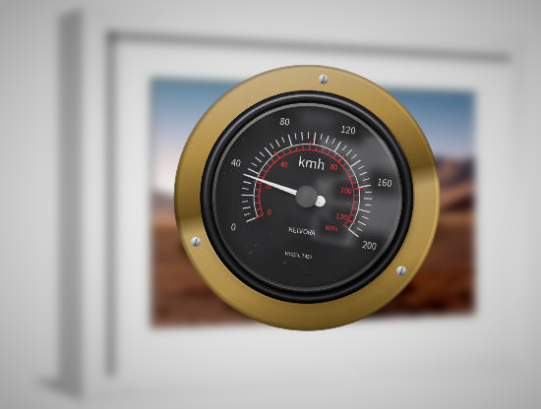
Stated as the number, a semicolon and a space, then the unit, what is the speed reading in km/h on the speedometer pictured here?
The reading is 35; km/h
